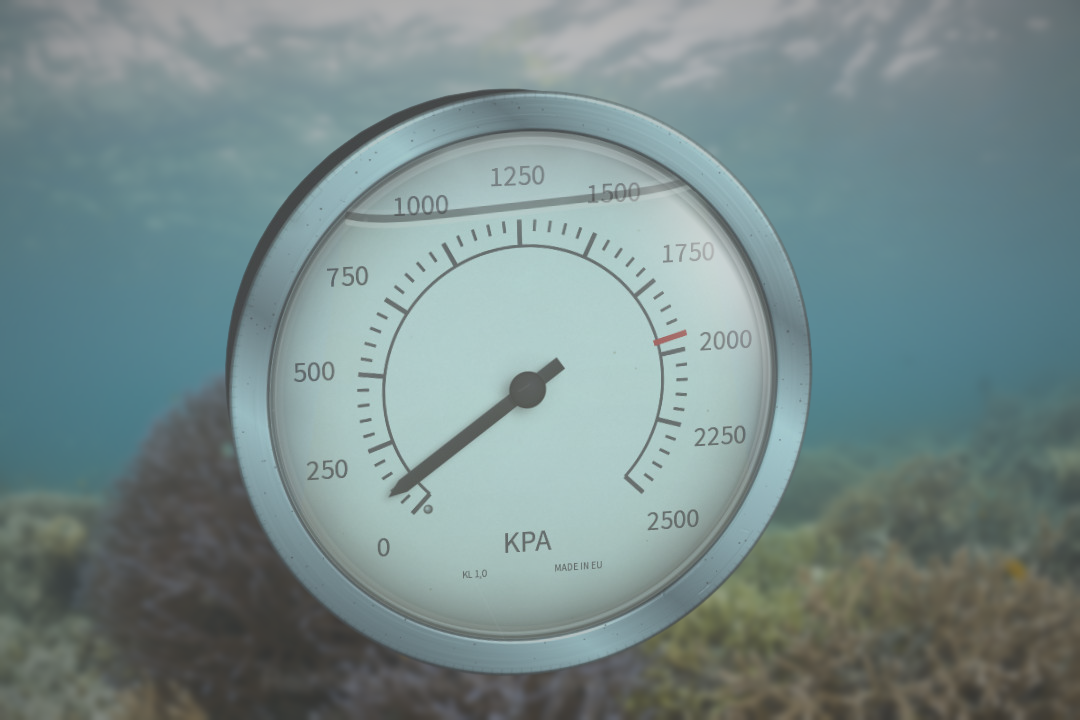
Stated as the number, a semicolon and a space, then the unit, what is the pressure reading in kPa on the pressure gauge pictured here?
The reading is 100; kPa
